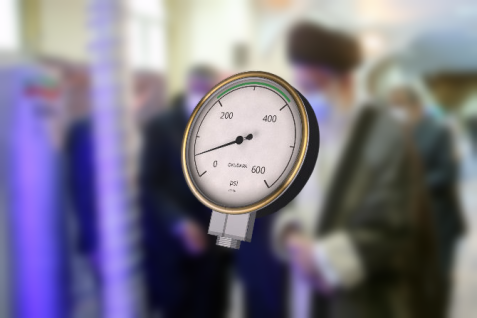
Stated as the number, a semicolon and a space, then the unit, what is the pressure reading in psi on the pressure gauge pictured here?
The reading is 50; psi
